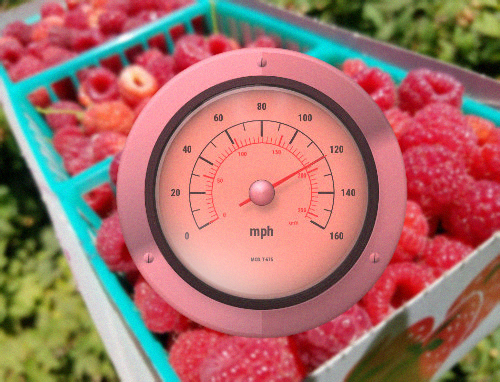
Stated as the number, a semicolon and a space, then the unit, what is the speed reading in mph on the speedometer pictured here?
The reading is 120; mph
